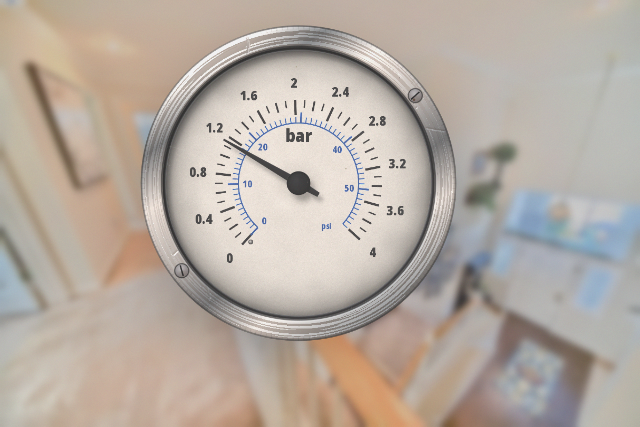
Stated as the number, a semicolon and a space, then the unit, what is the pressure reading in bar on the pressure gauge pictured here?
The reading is 1.15; bar
